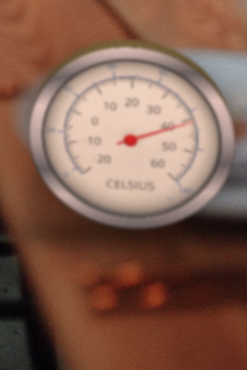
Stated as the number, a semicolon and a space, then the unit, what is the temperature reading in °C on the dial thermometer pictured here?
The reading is 40; °C
